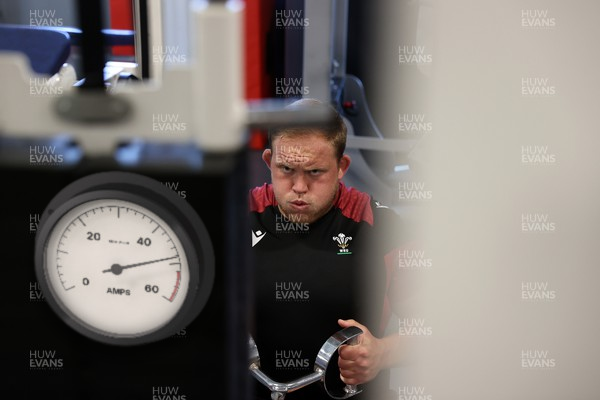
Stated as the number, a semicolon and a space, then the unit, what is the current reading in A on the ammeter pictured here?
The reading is 48; A
